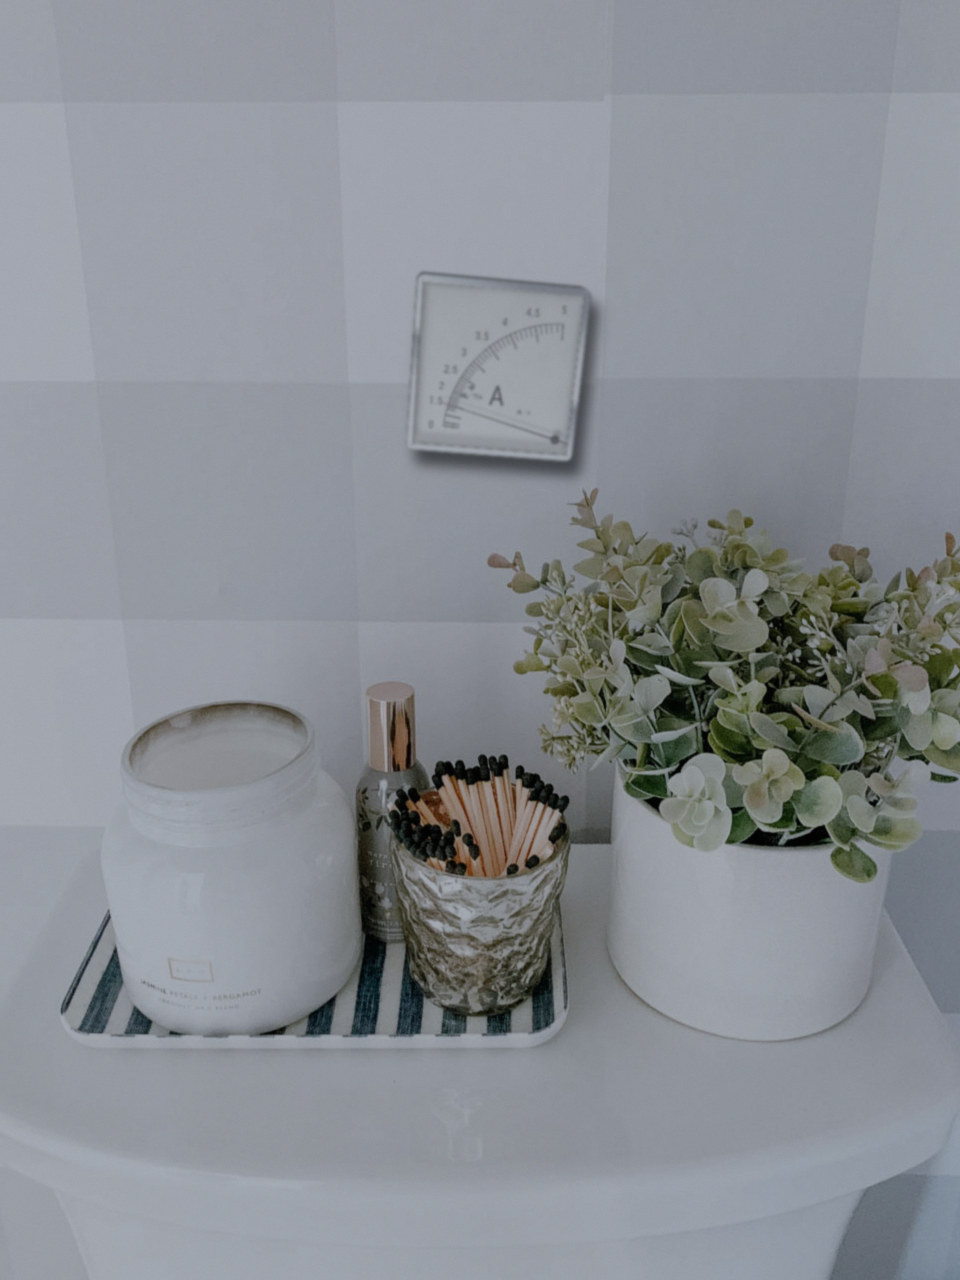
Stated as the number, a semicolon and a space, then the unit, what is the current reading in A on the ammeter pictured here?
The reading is 1.5; A
